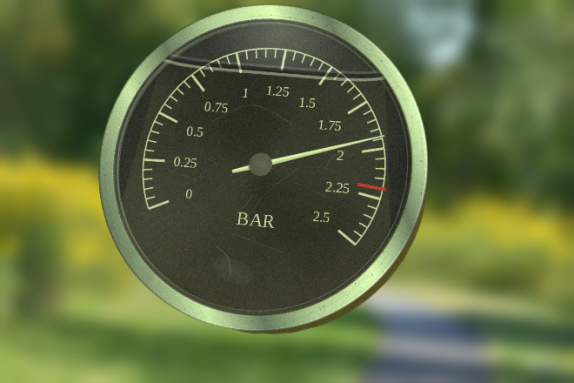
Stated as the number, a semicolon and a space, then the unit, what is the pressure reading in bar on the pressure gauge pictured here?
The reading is 1.95; bar
